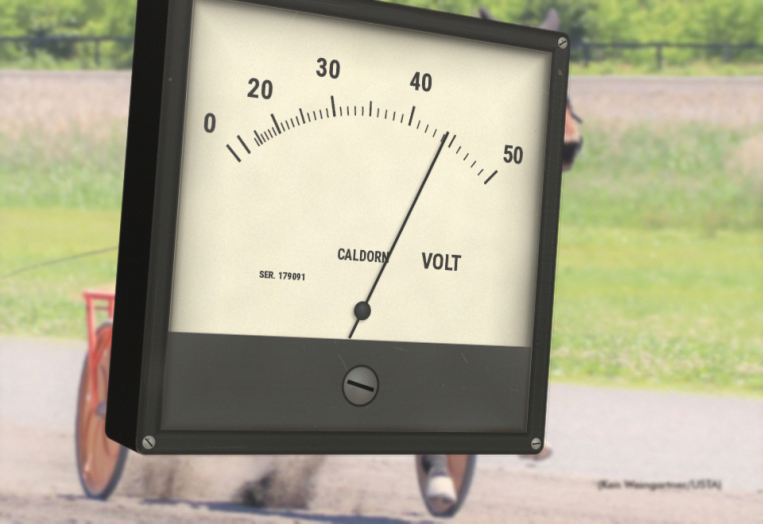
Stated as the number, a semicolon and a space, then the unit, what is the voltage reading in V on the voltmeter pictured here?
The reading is 44; V
